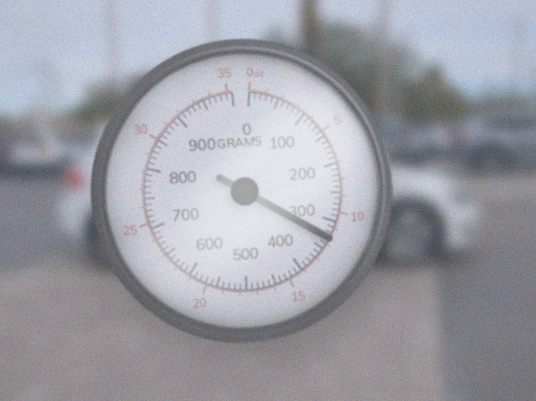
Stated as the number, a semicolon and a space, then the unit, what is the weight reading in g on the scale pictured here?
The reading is 330; g
